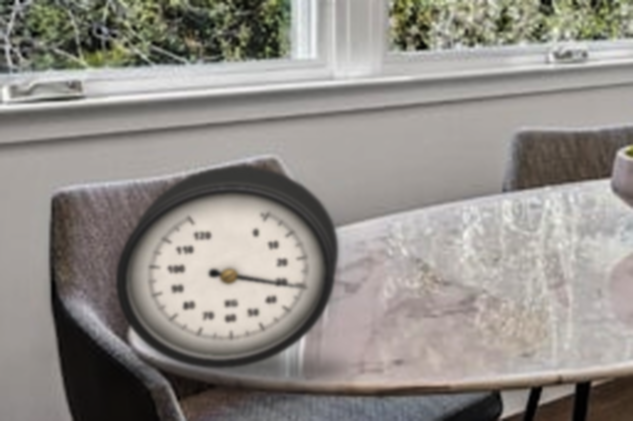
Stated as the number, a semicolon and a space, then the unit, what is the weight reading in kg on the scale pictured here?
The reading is 30; kg
